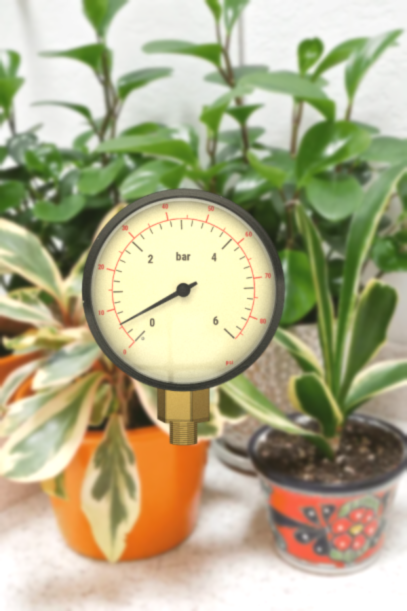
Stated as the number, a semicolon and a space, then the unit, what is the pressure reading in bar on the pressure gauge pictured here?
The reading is 0.4; bar
